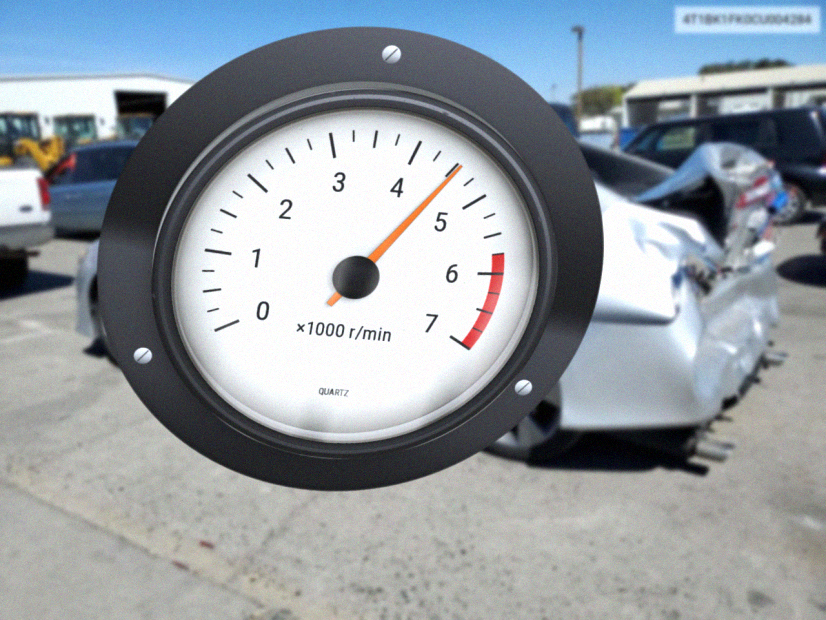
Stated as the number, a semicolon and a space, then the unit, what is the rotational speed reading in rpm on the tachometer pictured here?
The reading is 4500; rpm
